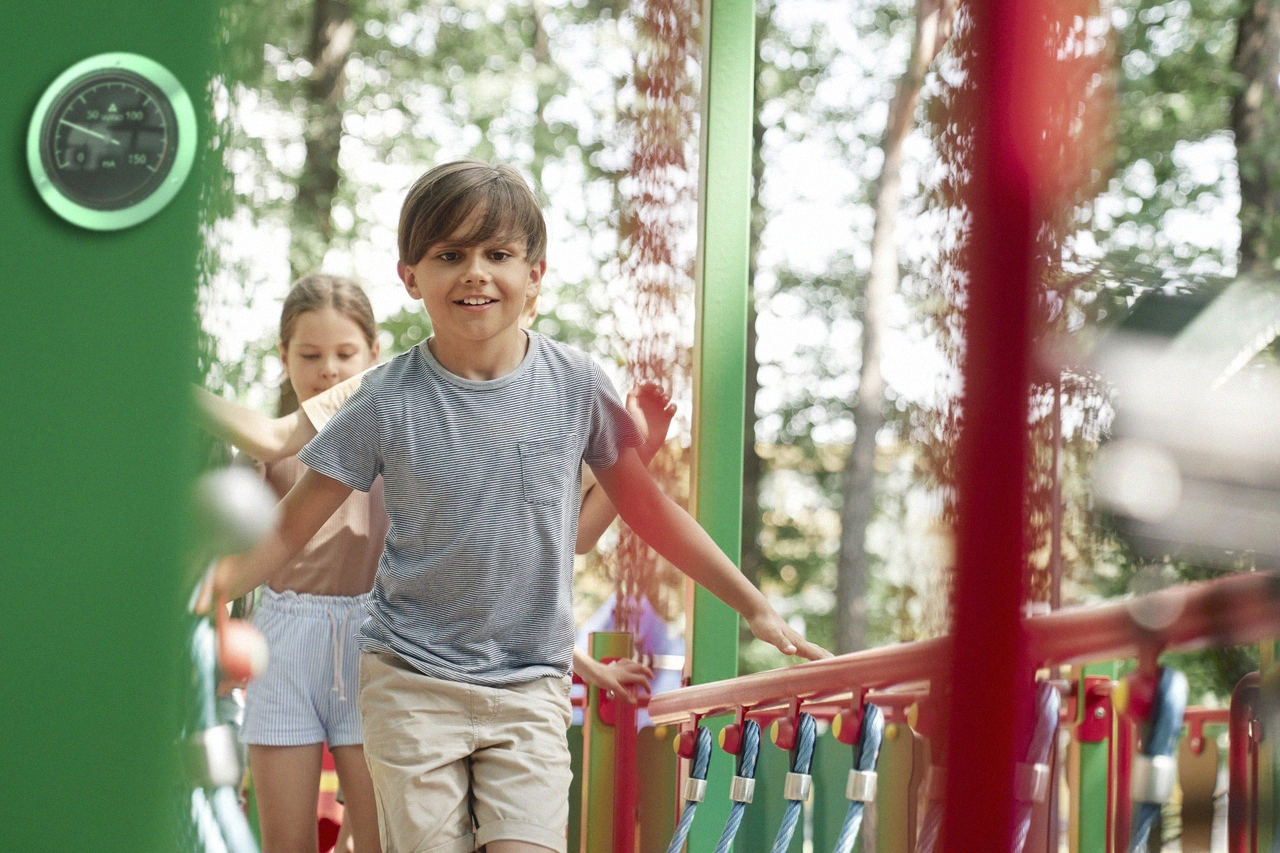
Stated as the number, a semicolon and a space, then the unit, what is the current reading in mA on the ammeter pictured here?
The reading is 30; mA
